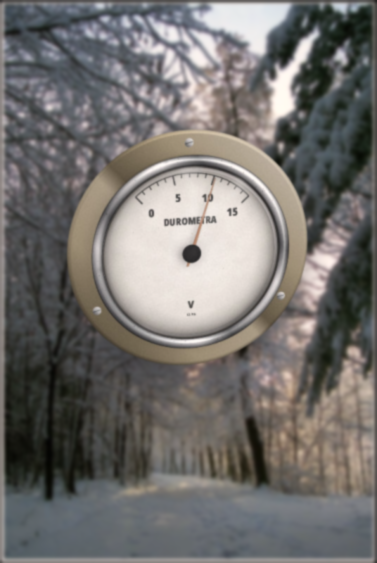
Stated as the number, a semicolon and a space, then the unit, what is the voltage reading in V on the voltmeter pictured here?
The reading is 10; V
